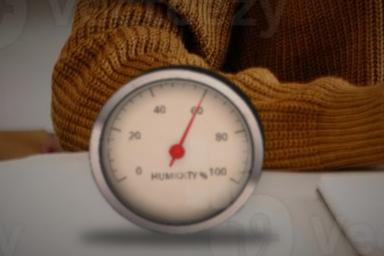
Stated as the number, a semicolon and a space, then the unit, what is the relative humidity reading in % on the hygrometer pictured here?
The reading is 60; %
